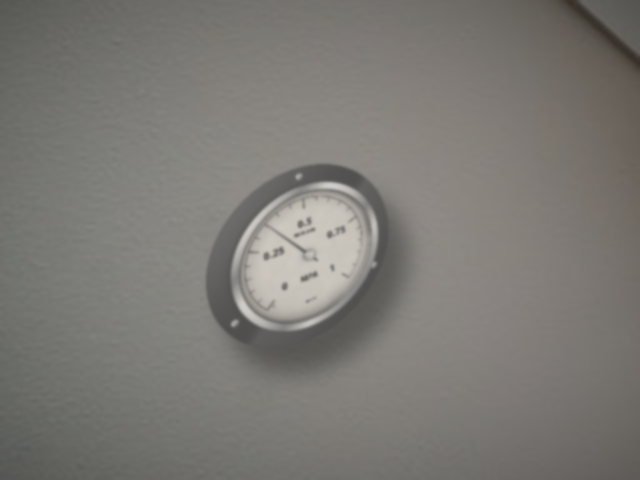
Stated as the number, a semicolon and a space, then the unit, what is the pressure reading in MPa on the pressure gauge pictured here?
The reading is 0.35; MPa
